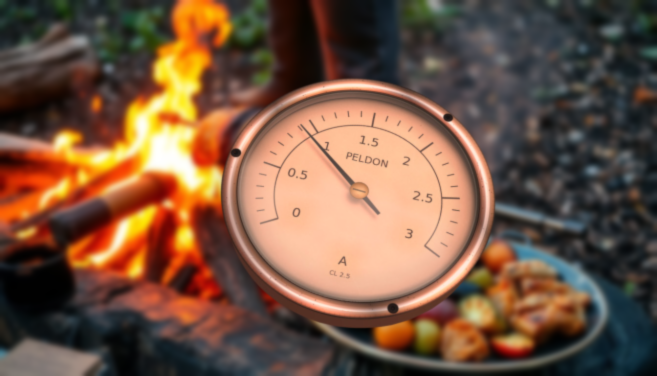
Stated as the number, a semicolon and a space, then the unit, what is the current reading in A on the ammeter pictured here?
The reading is 0.9; A
